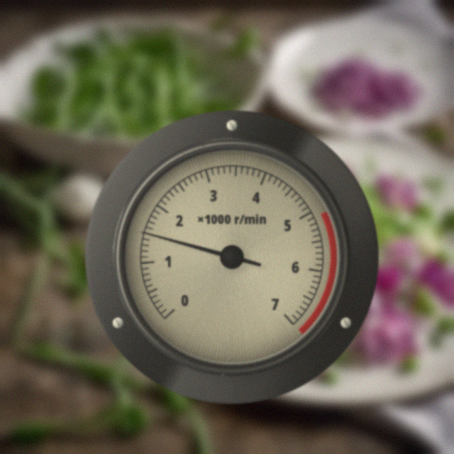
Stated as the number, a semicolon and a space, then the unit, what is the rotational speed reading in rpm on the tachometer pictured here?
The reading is 1500; rpm
